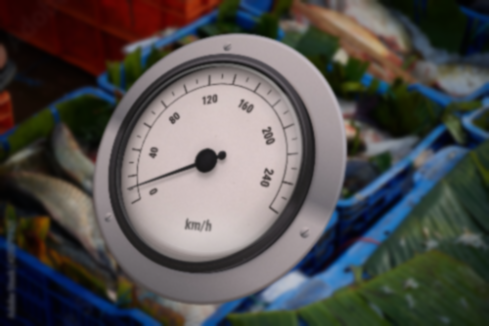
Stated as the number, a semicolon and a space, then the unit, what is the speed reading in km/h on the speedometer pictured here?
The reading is 10; km/h
